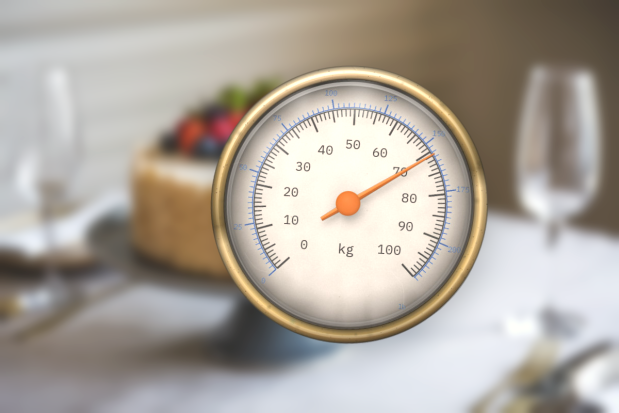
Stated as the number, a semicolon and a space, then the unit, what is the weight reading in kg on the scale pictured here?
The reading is 71; kg
